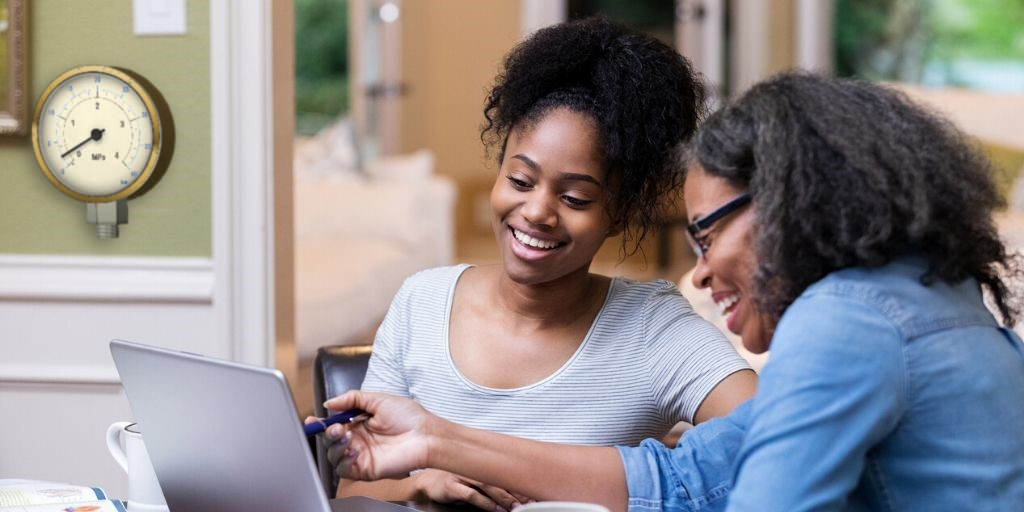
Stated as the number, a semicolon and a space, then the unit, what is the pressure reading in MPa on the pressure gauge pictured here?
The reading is 0.2; MPa
